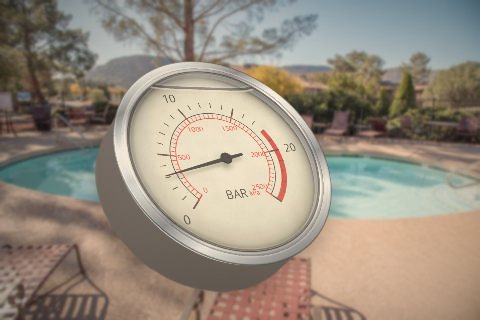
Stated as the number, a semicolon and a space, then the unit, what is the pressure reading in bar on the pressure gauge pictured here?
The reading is 3; bar
